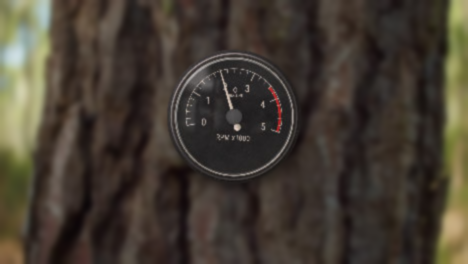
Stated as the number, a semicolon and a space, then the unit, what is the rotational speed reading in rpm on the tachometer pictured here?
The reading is 2000; rpm
